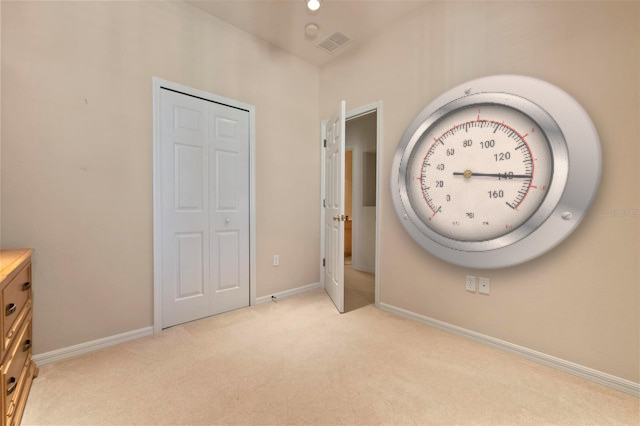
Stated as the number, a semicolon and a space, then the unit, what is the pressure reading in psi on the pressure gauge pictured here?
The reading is 140; psi
